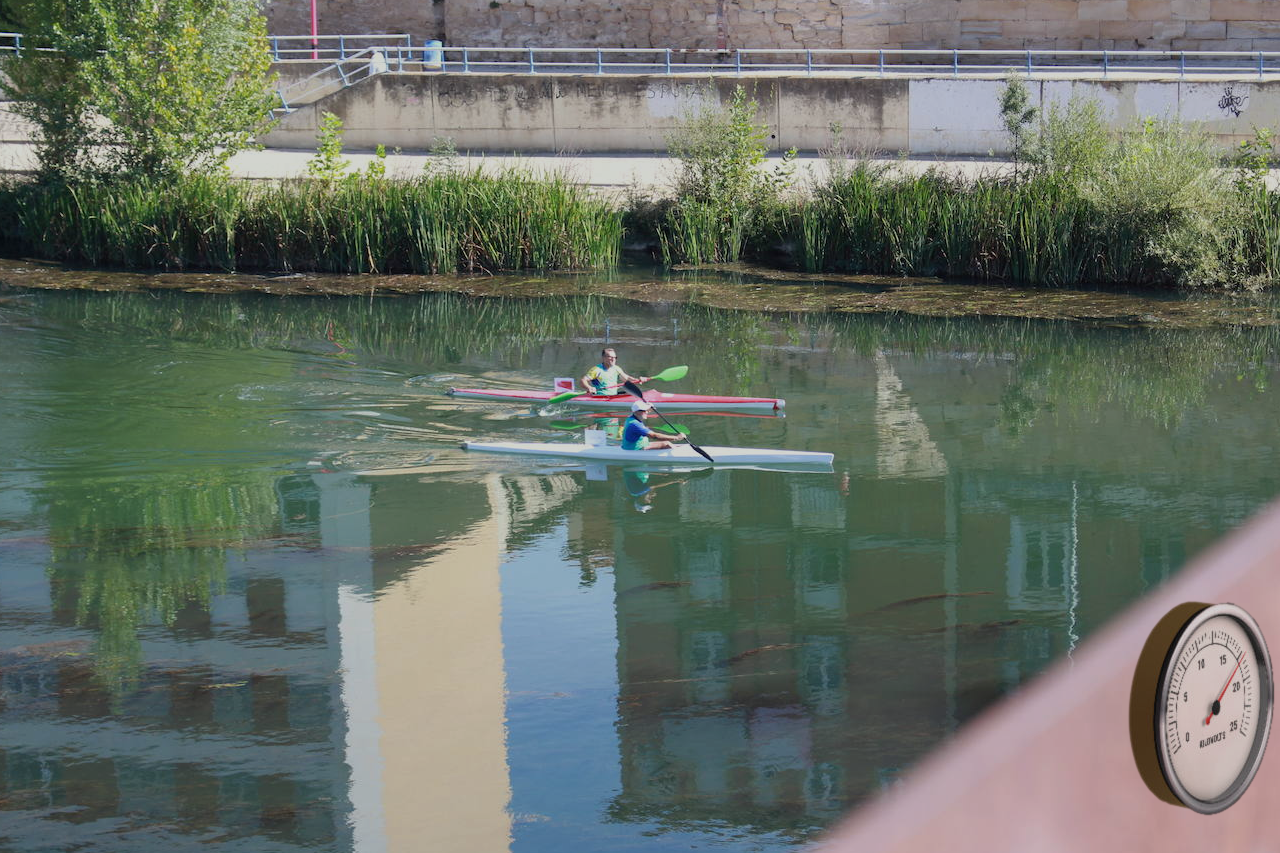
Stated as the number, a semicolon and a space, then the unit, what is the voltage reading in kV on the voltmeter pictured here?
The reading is 17.5; kV
